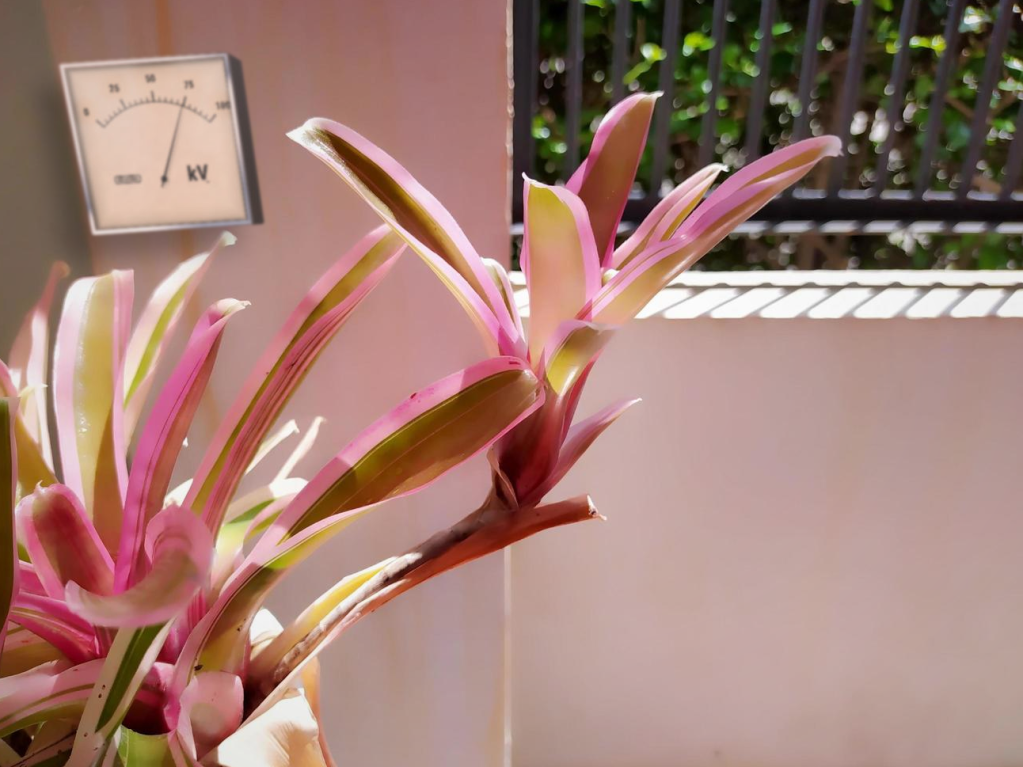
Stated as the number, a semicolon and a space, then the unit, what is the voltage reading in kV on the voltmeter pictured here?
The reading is 75; kV
